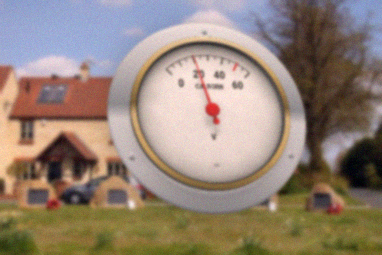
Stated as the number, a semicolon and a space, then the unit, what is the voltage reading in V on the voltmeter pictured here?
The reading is 20; V
